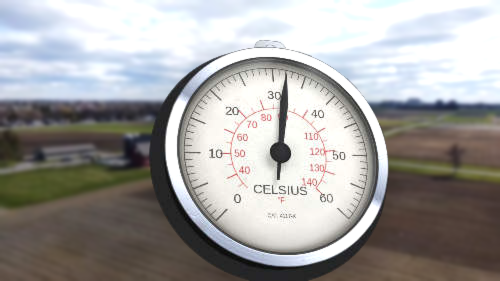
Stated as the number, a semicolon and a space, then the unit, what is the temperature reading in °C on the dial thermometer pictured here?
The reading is 32; °C
